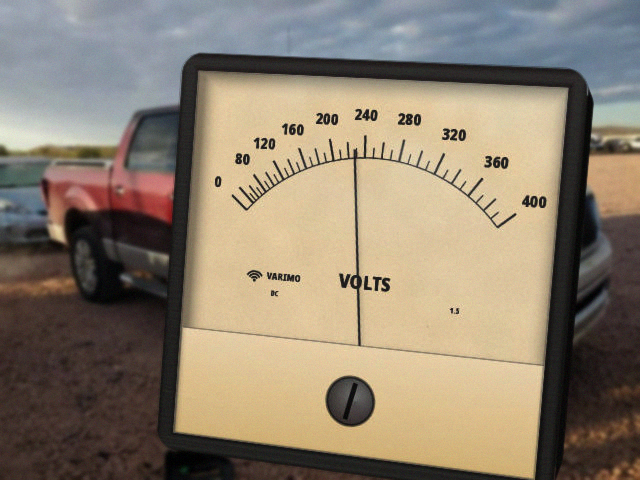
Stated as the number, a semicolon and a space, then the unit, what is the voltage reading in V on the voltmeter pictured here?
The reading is 230; V
